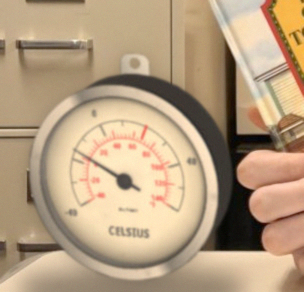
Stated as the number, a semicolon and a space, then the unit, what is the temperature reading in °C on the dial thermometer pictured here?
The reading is -15; °C
